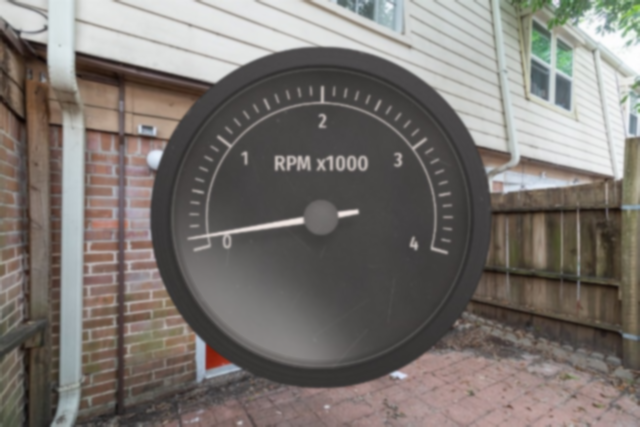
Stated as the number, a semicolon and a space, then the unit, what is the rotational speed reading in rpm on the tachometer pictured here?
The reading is 100; rpm
